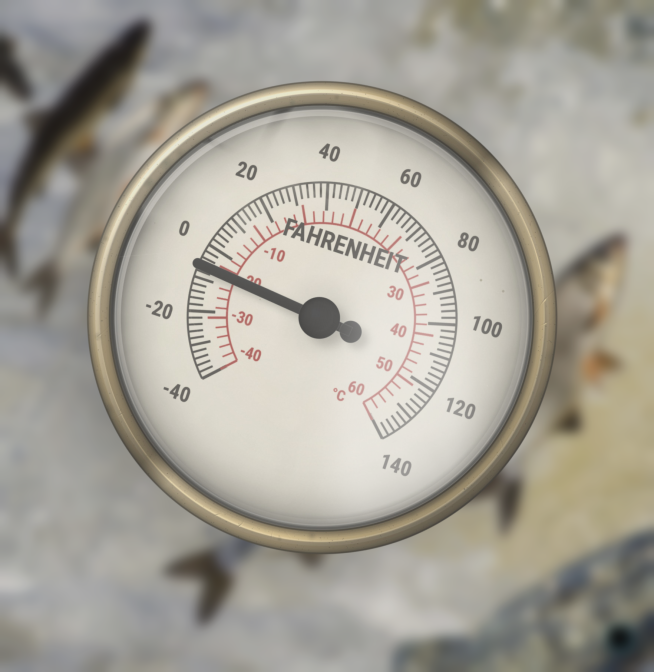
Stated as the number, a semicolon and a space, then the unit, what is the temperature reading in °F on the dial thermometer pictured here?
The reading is -6; °F
